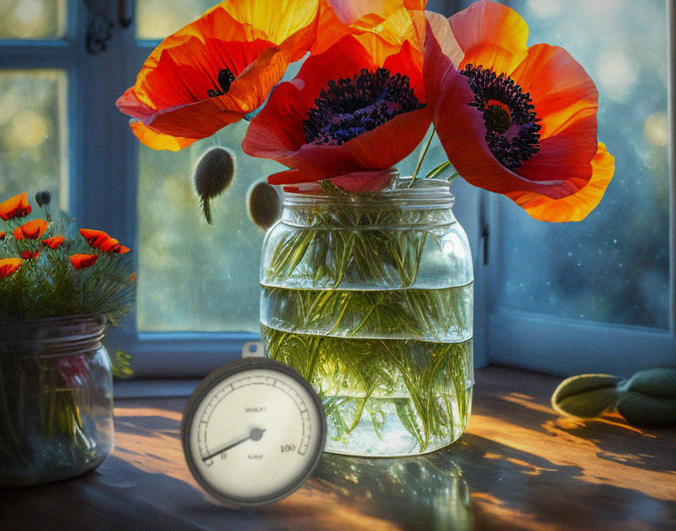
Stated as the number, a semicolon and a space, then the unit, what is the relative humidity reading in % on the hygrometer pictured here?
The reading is 4; %
